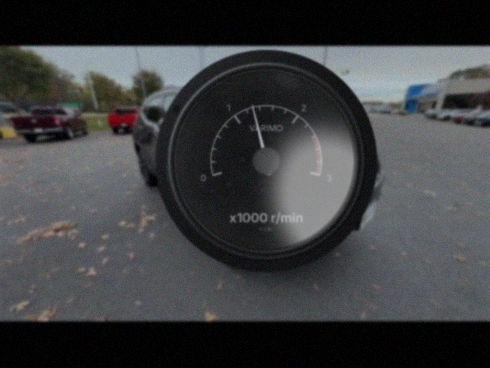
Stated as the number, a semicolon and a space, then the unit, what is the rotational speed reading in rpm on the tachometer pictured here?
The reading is 1300; rpm
